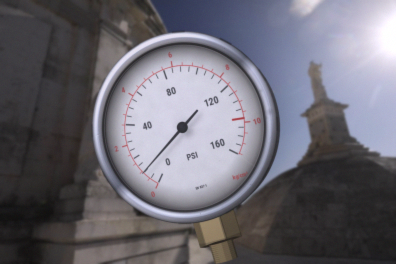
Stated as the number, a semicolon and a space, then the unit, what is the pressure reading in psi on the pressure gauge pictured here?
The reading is 10; psi
